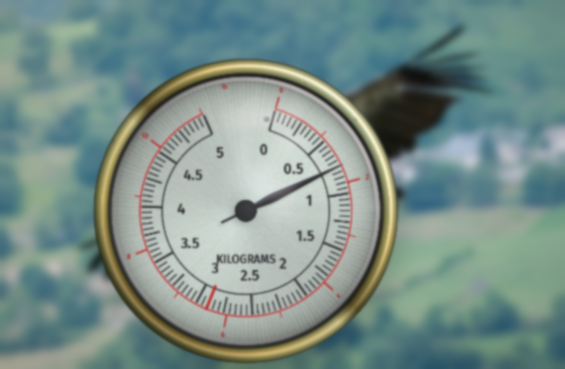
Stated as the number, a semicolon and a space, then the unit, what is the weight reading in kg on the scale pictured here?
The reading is 0.75; kg
